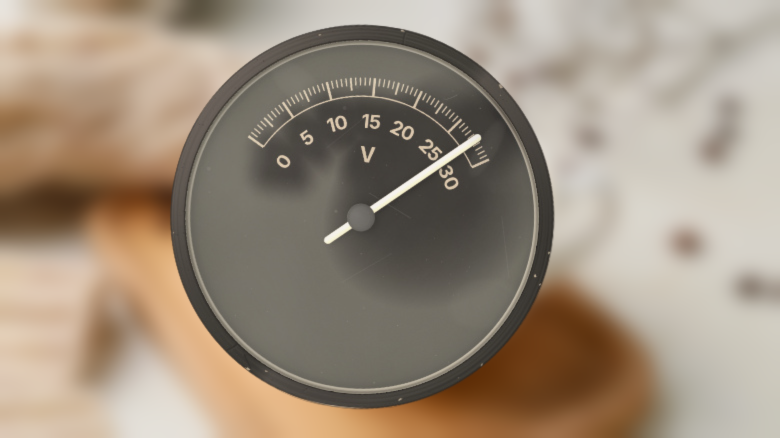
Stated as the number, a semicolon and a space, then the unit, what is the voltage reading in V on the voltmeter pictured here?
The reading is 27.5; V
